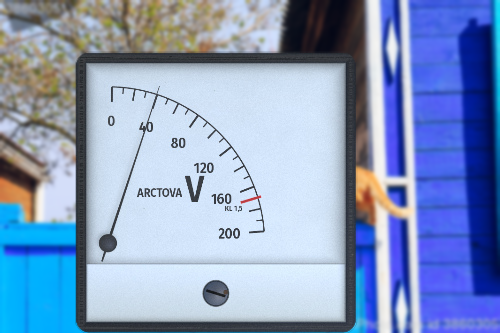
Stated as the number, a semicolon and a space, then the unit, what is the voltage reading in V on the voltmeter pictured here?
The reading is 40; V
